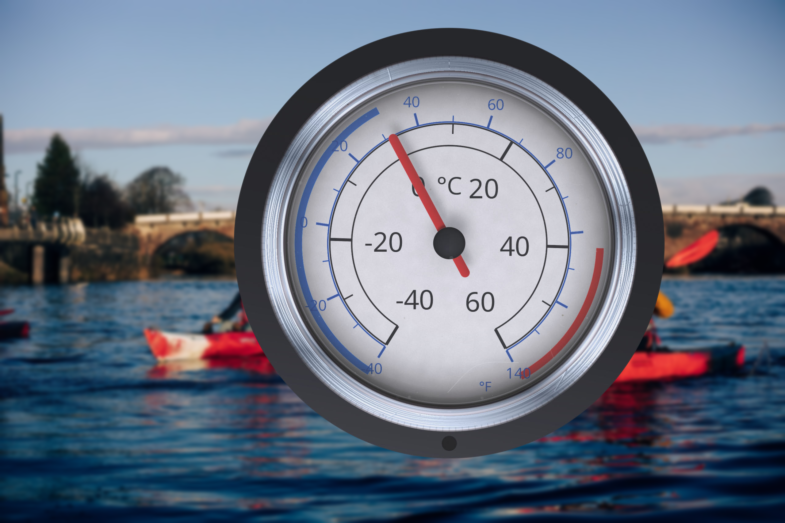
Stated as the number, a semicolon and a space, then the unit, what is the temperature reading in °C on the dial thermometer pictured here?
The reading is 0; °C
